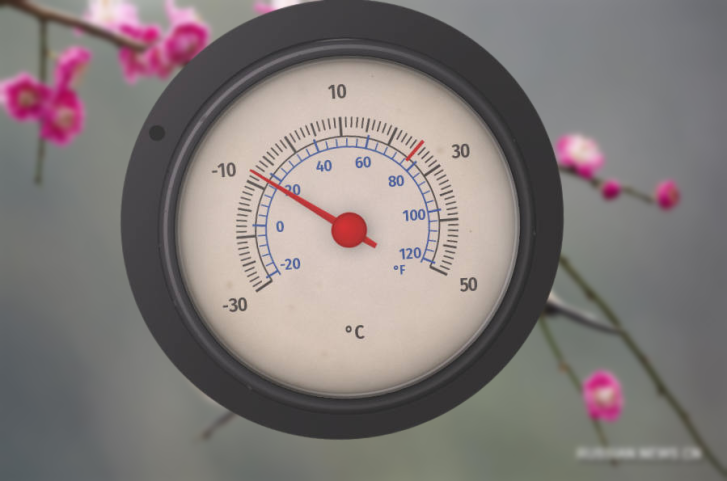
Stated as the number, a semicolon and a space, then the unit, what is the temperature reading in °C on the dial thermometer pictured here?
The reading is -8; °C
